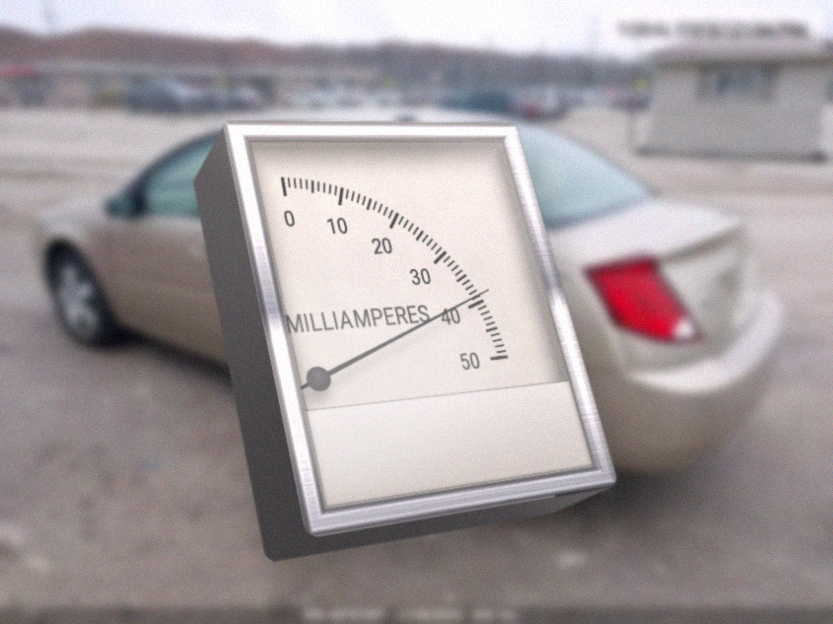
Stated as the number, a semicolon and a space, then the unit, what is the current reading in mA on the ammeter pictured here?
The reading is 39; mA
